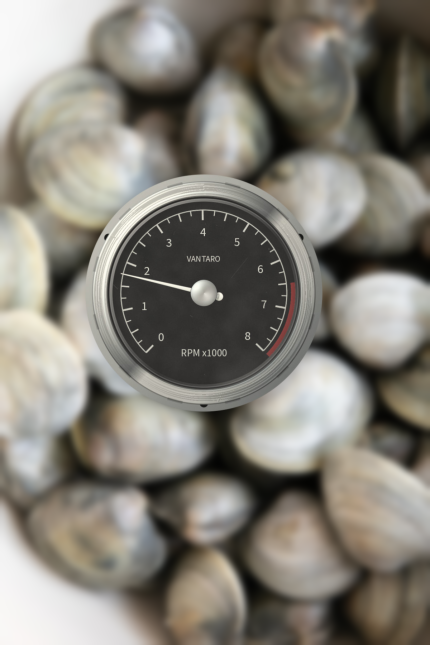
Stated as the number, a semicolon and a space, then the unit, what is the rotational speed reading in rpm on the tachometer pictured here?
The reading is 1750; rpm
